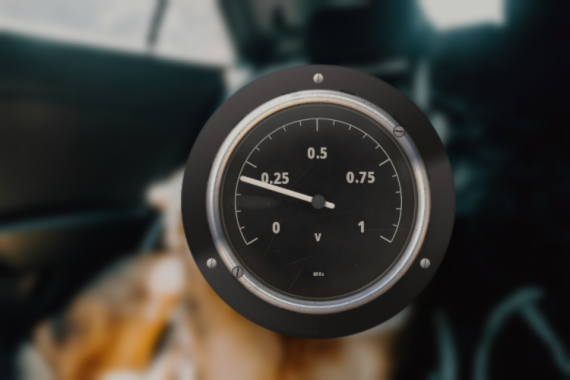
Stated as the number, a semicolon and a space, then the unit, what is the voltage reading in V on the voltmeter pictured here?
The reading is 0.2; V
